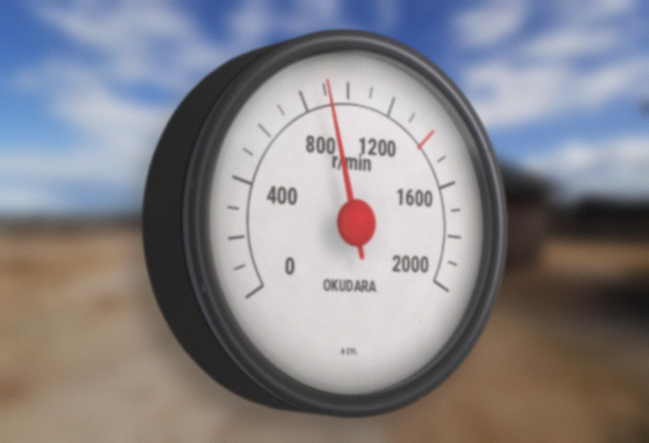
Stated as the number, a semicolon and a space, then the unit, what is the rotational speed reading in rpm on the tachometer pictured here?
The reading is 900; rpm
